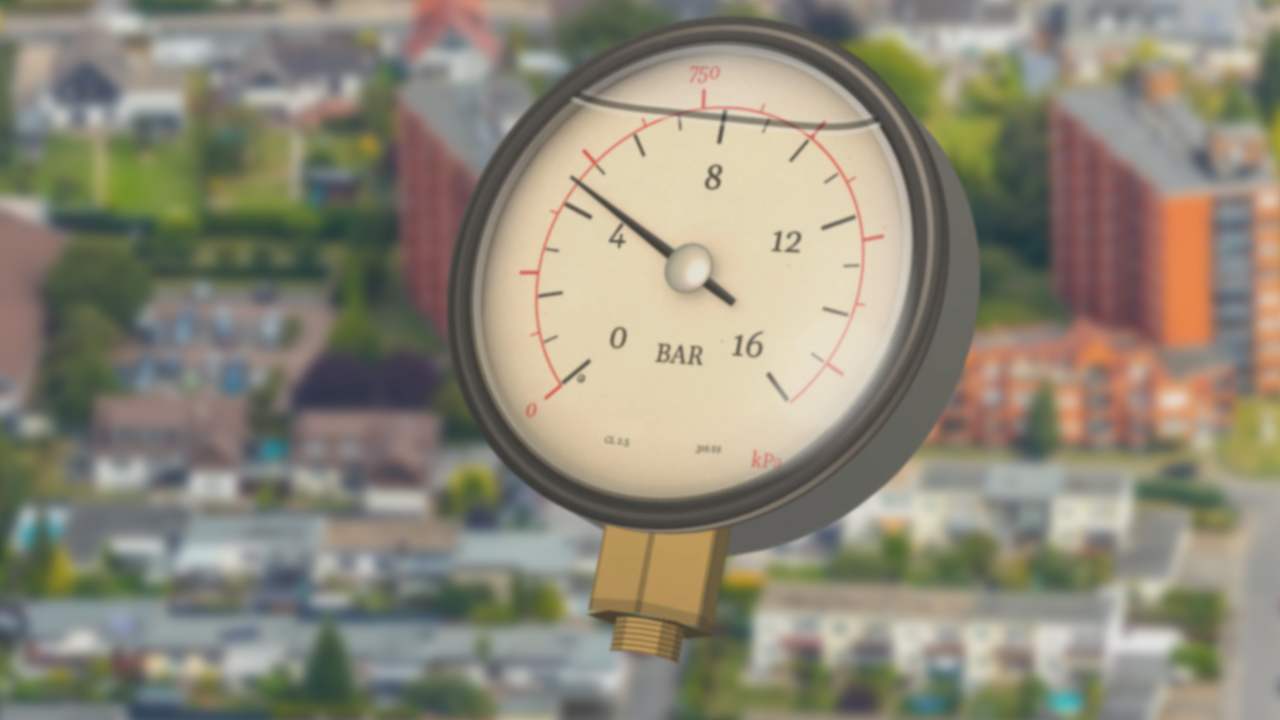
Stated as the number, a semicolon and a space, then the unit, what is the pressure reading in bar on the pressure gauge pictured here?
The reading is 4.5; bar
